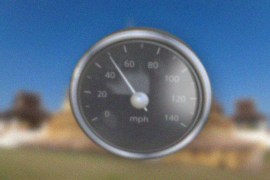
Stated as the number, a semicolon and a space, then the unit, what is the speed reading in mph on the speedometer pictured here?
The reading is 50; mph
